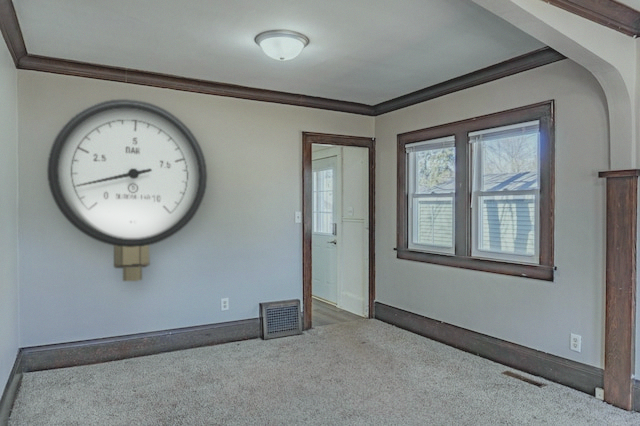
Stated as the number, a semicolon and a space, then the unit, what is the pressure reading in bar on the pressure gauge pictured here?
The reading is 1; bar
